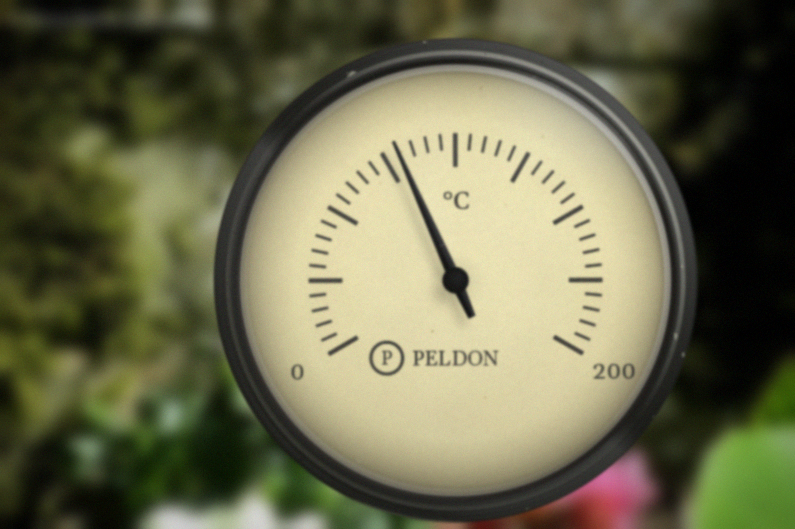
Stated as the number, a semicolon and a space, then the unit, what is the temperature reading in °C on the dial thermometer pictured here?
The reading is 80; °C
